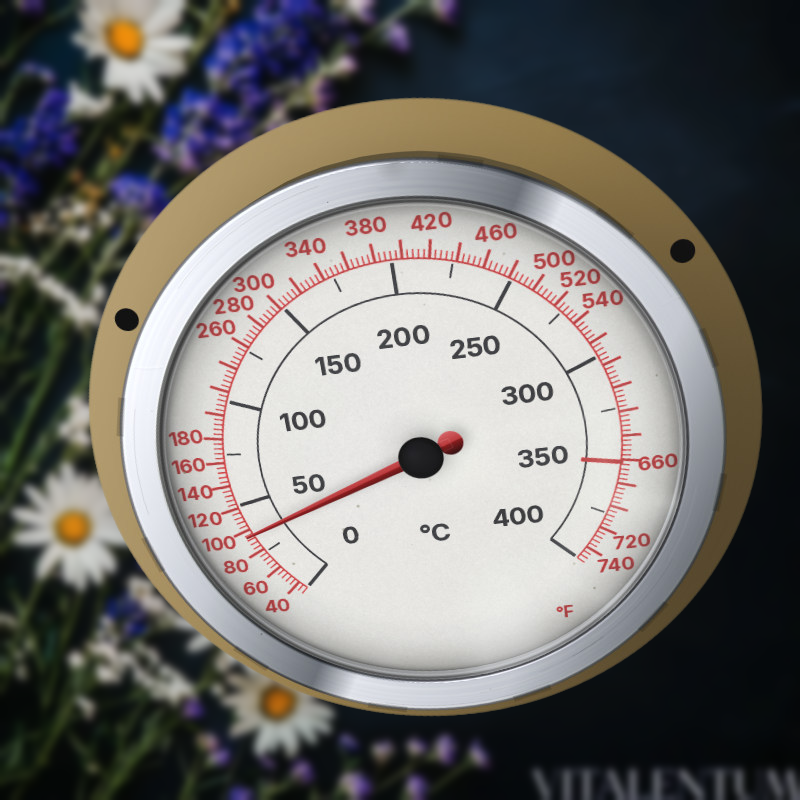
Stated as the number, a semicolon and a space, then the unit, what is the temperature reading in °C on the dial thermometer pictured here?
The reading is 37.5; °C
